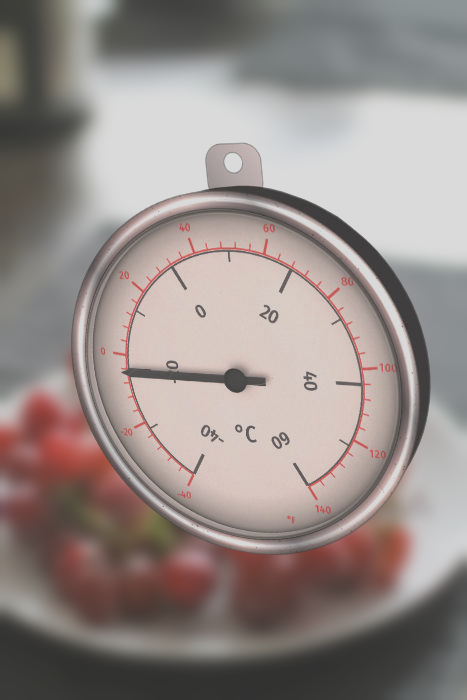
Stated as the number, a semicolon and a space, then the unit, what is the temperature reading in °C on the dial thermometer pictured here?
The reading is -20; °C
